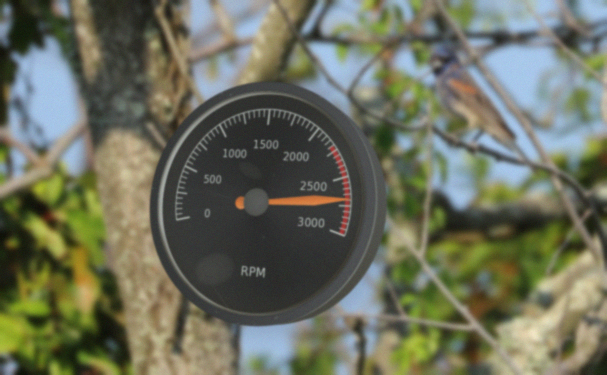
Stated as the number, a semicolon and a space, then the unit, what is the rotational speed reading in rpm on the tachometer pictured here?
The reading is 2700; rpm
